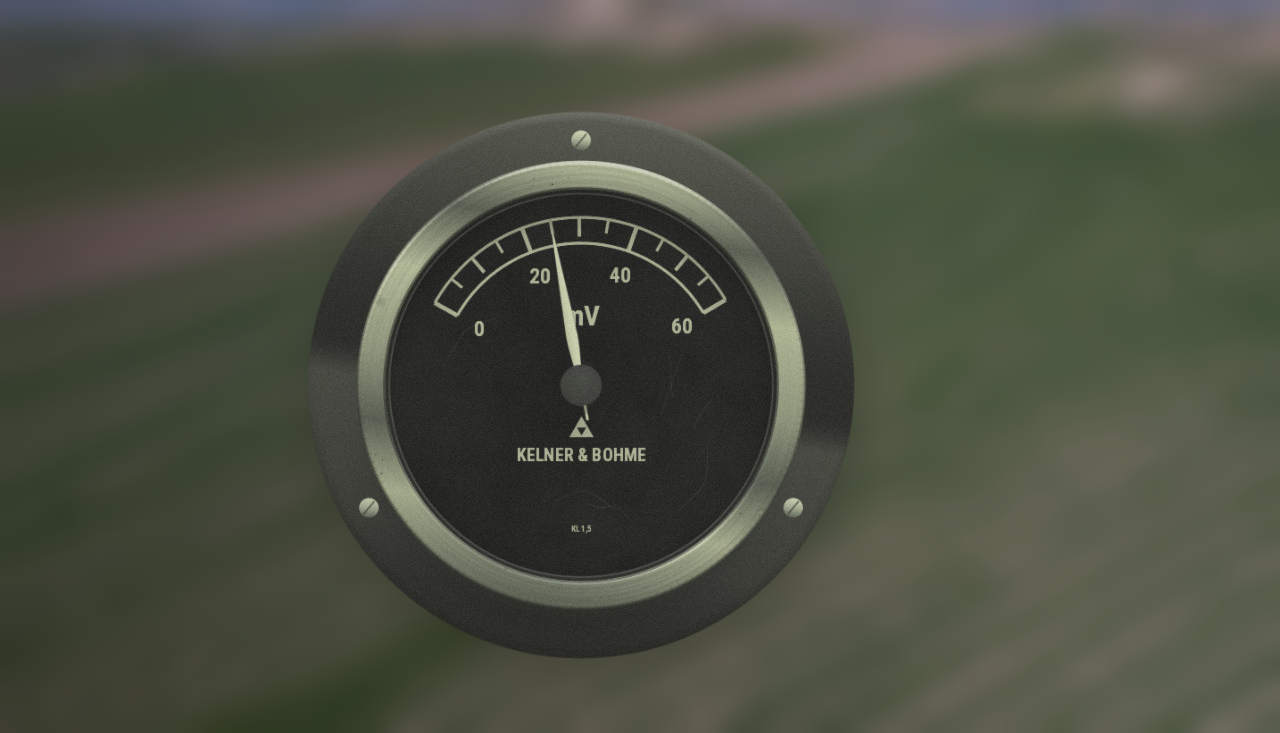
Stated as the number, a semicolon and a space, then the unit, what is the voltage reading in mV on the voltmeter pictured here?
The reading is 25; mV
